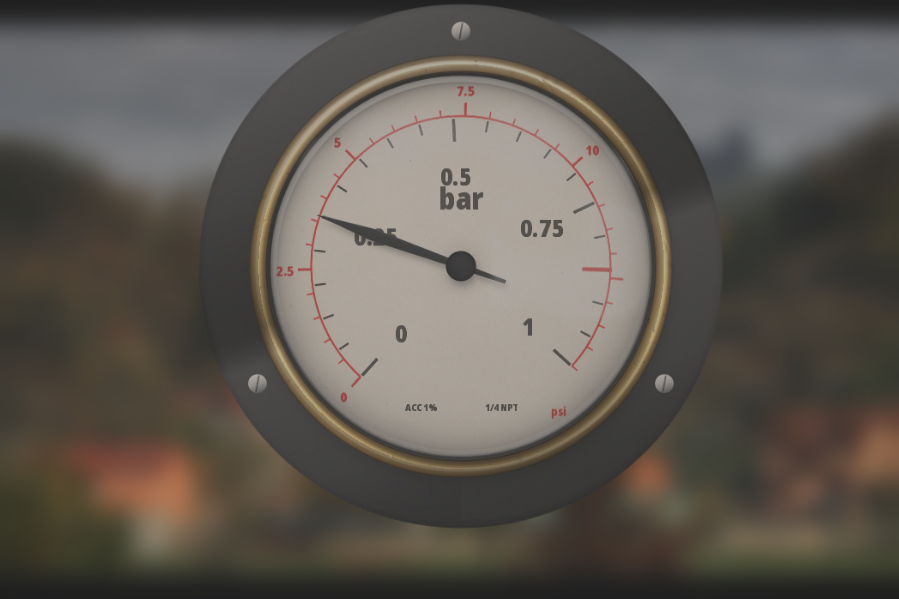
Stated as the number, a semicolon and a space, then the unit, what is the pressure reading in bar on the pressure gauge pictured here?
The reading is 0.25; bar
